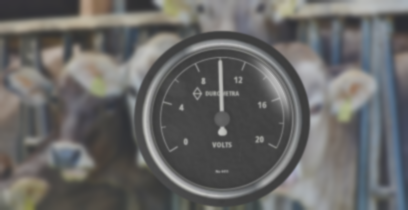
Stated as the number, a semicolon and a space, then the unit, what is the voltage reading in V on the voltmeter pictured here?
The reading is 10; V
